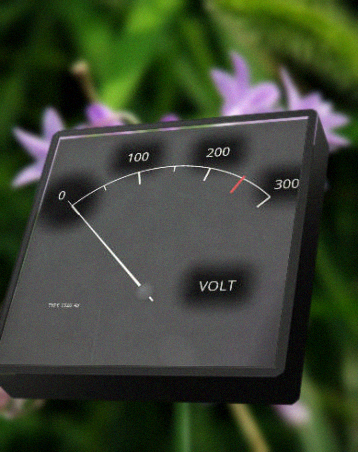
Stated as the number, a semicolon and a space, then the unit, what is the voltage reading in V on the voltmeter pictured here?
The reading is 0; V
